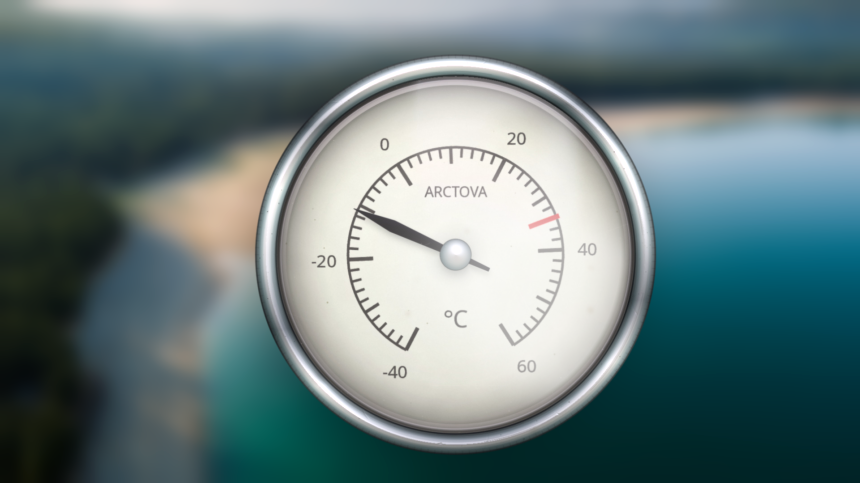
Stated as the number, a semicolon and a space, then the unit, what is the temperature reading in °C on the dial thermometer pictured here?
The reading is -11; °C
